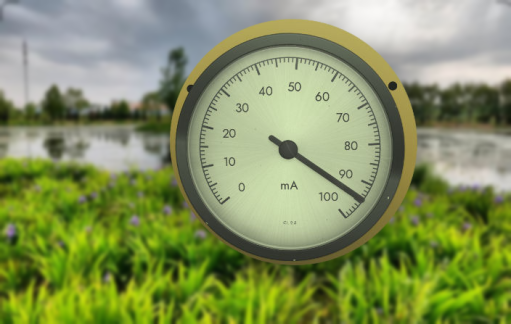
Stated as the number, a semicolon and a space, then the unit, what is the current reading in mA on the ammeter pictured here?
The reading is 94; mA
